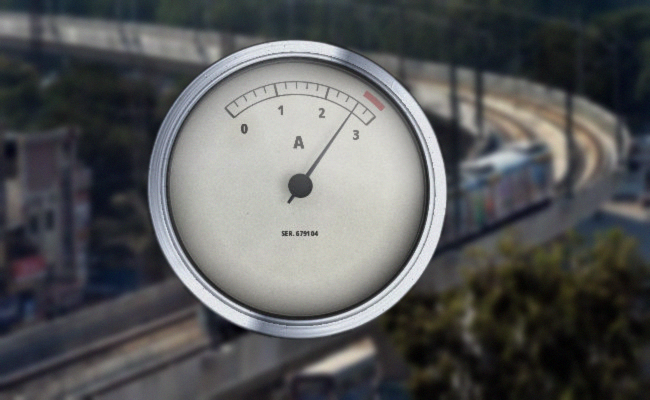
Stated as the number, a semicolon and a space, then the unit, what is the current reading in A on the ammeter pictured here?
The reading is 2.6; A
